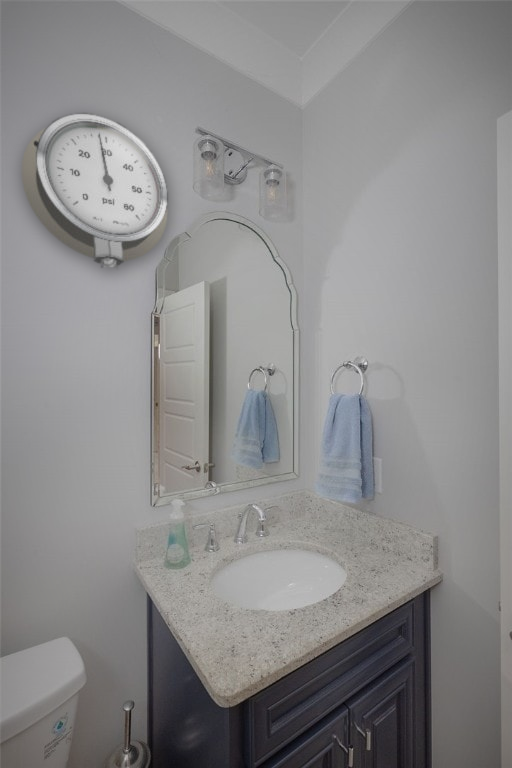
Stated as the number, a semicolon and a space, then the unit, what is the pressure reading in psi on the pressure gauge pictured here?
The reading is 28; psi
